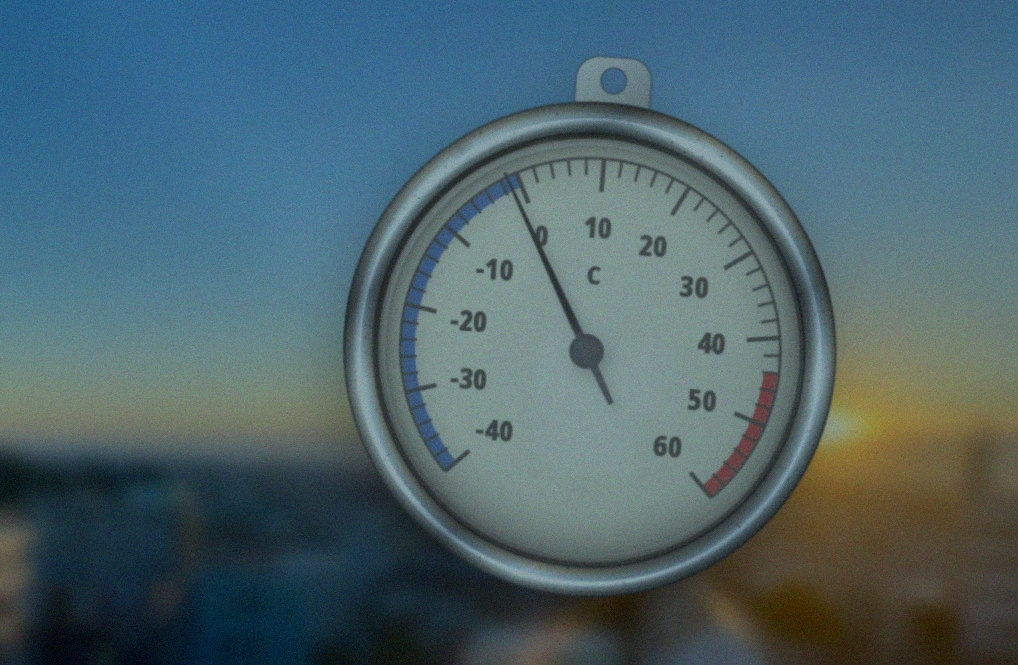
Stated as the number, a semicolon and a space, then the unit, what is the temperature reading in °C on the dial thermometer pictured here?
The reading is -1; °C
